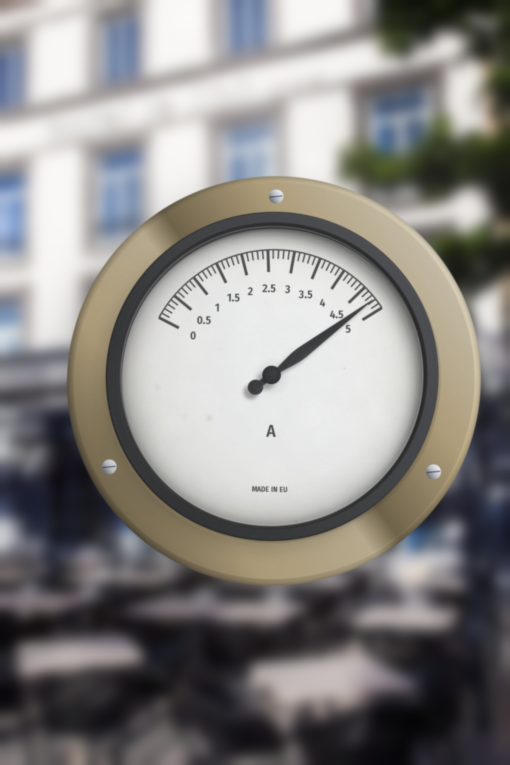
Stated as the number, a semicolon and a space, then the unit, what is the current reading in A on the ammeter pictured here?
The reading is 4.8; A
